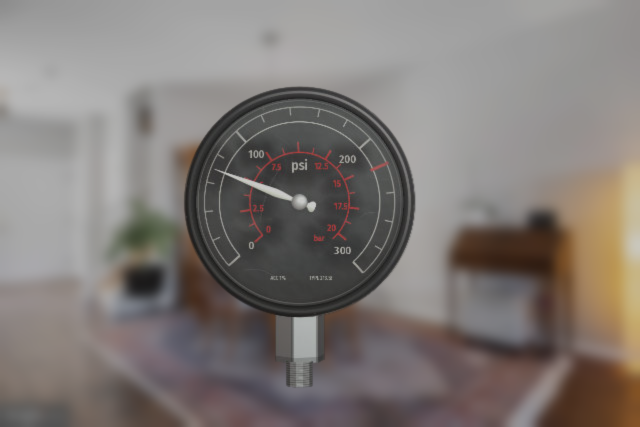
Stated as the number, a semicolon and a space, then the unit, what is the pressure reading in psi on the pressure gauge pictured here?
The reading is 70; psi
